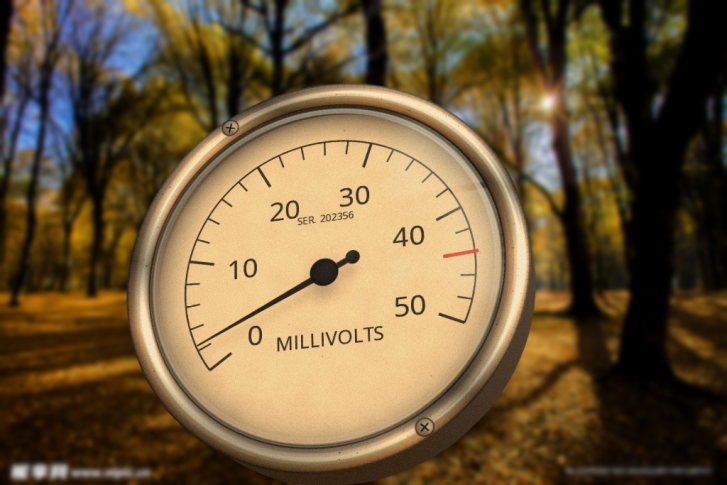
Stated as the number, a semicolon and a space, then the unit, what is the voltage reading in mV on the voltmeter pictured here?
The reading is 2; mV
